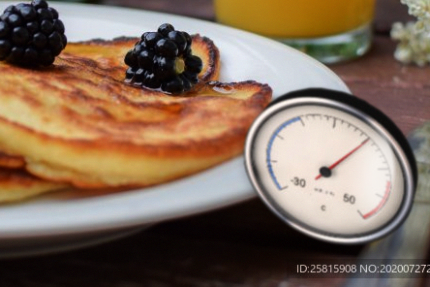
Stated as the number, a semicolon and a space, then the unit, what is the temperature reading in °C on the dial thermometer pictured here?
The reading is 20; °C
